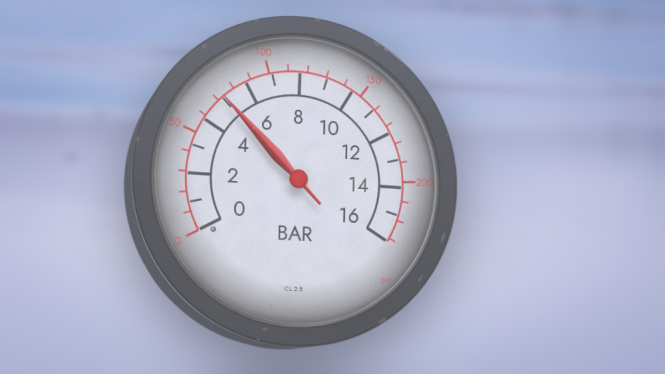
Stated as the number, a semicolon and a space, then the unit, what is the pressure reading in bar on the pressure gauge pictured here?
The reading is 5; bar
